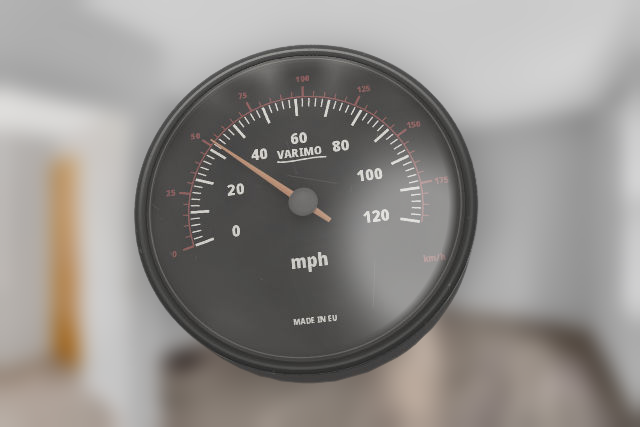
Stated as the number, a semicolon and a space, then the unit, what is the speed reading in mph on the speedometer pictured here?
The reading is 32; mph
